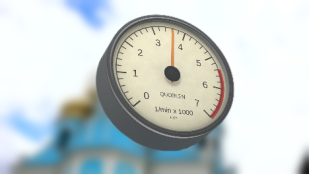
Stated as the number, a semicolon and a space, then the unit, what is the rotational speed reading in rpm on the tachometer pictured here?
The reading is 3600; rpm
